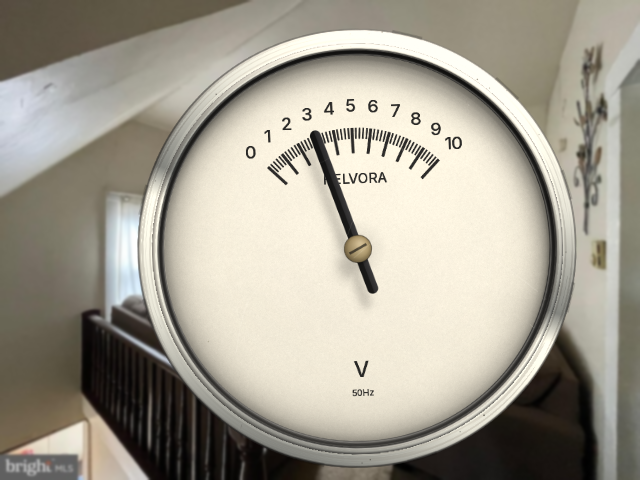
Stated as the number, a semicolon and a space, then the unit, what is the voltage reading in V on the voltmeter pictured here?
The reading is 3; V
